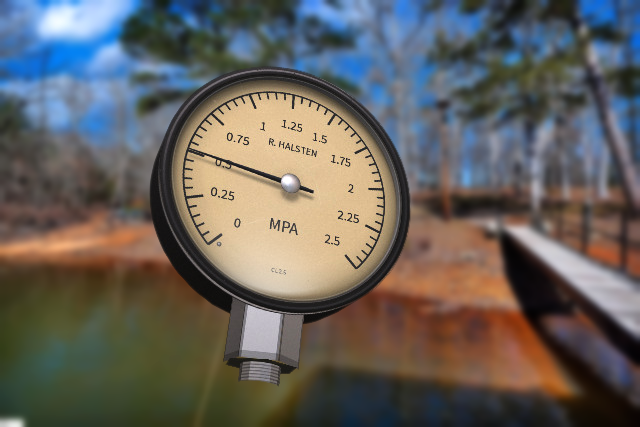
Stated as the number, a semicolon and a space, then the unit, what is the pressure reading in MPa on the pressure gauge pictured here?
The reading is 0.5; MPa
